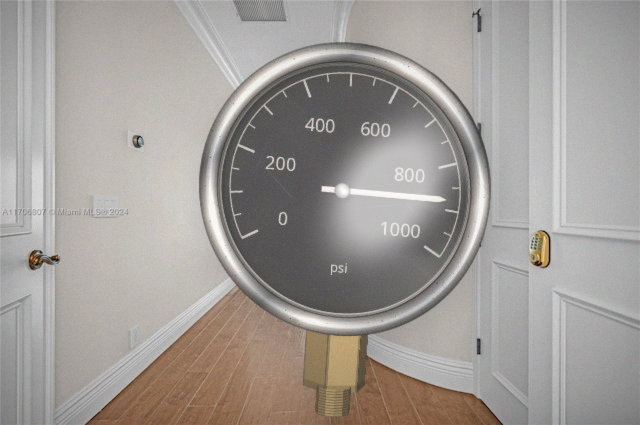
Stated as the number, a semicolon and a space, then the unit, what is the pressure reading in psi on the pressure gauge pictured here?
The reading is 875; psi
